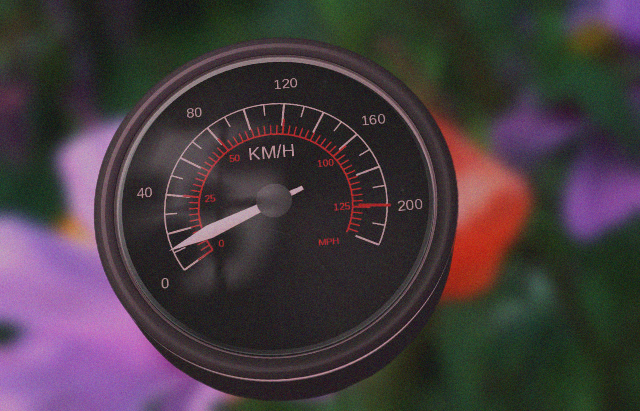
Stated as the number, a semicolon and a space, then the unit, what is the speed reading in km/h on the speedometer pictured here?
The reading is 10; km/h
